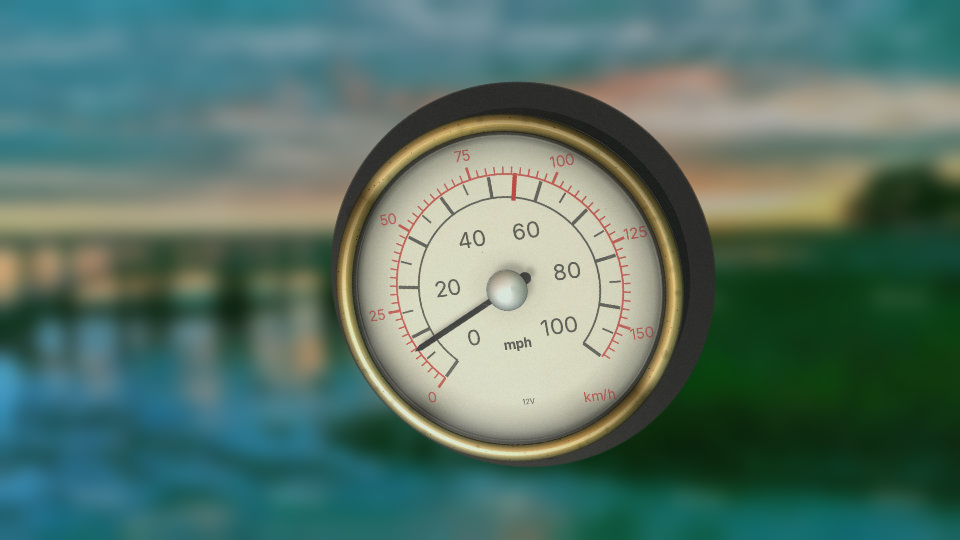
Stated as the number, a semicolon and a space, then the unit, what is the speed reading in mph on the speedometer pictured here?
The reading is 7.5; mph
